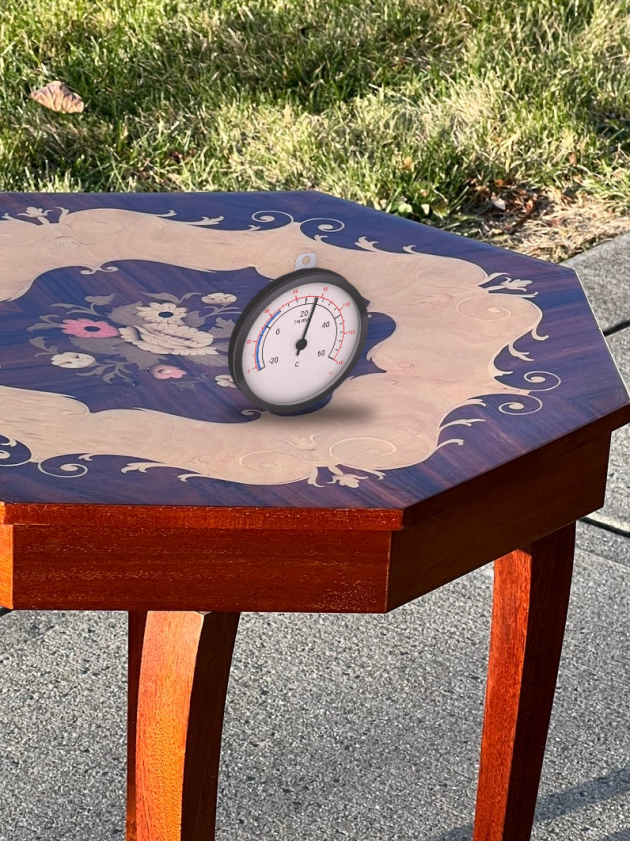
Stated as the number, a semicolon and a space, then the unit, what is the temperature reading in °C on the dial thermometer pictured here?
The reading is 24; °C
